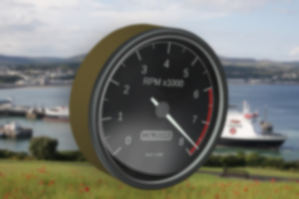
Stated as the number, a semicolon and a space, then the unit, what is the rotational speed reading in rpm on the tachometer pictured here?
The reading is 7750; rpm
